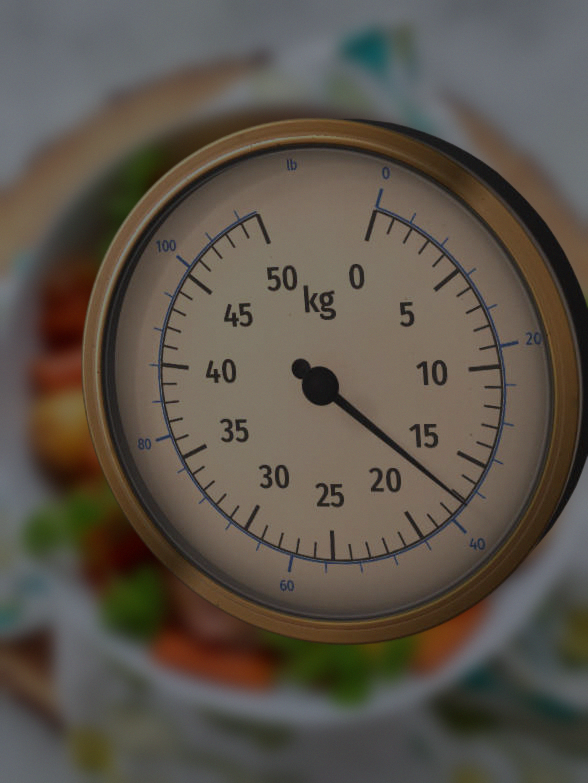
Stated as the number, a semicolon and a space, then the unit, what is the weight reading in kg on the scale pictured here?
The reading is 17; kg
